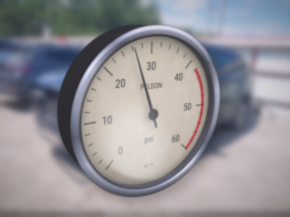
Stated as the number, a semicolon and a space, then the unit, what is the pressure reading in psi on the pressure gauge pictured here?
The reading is 26; psi
